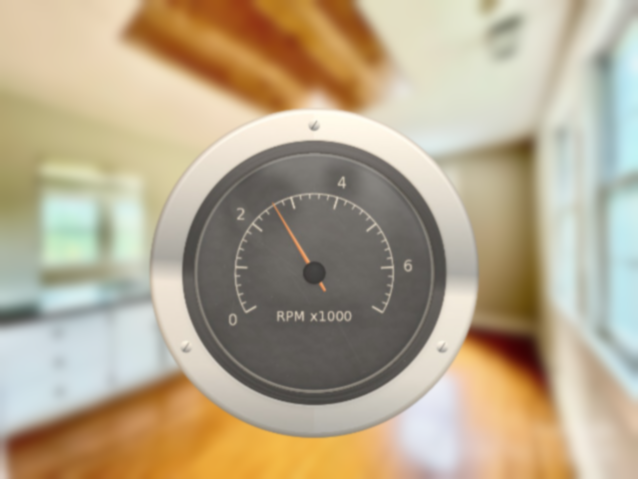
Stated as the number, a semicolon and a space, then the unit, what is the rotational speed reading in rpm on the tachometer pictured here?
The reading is 2600; rpm
